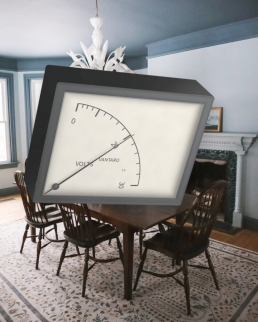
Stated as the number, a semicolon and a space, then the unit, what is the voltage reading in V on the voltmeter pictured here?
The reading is 20; V
